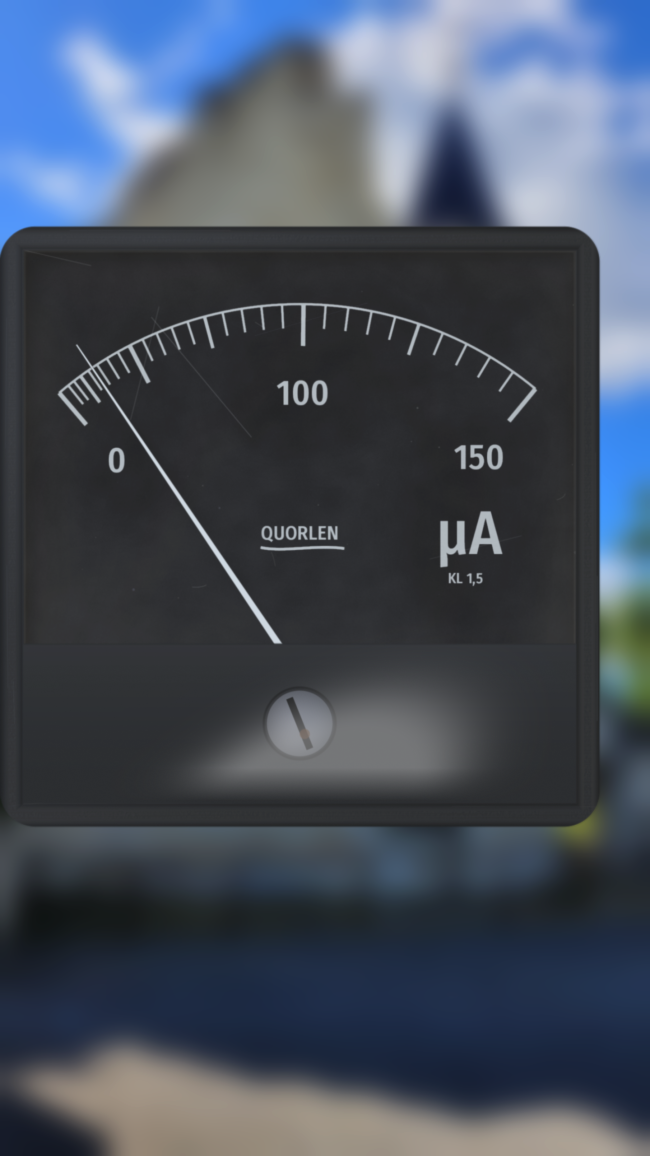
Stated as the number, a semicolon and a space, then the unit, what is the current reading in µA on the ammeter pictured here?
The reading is 32.5; µA
